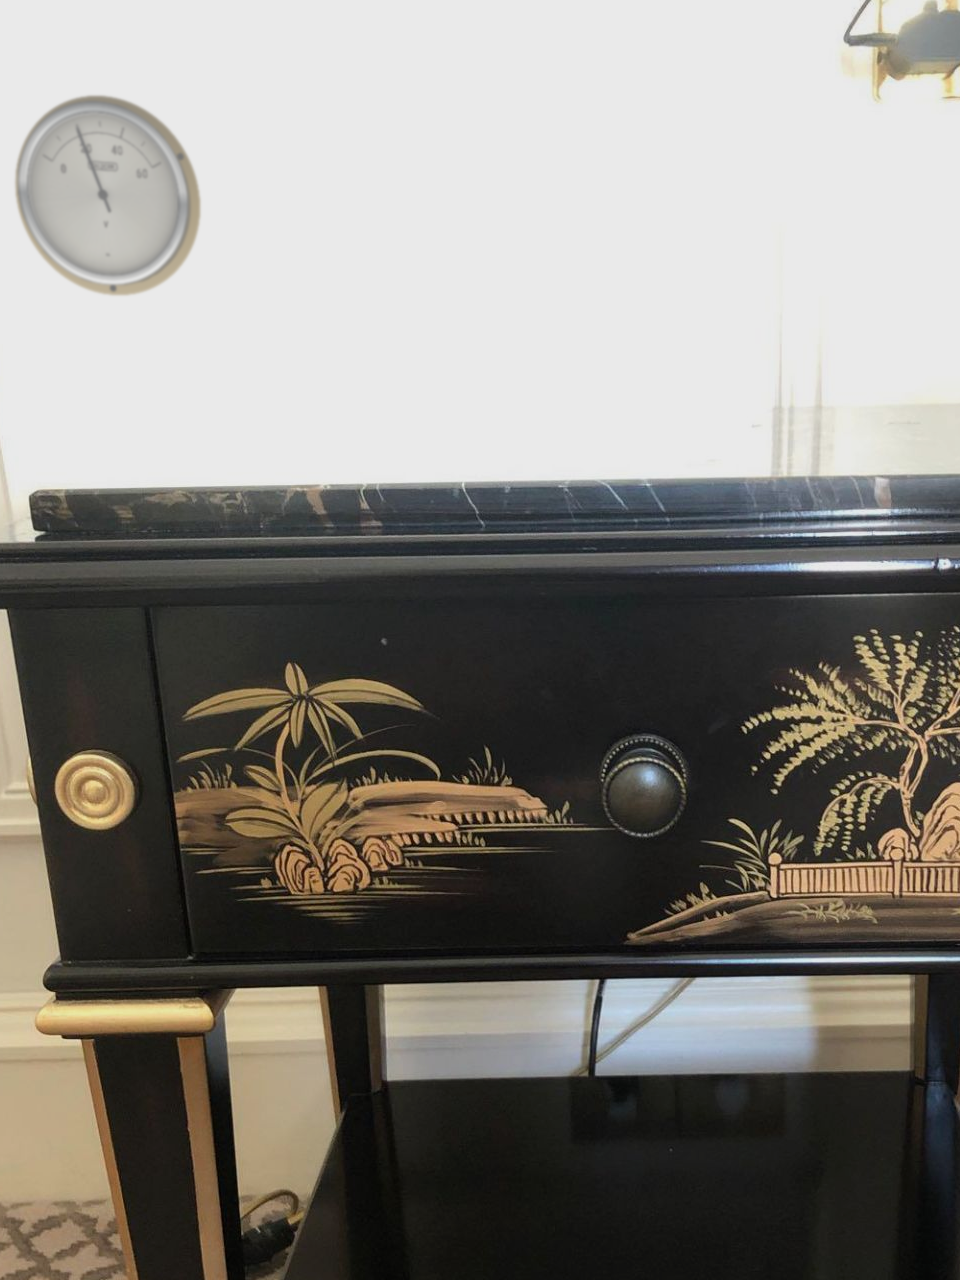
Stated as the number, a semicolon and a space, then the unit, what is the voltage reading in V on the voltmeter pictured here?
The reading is 20; V
